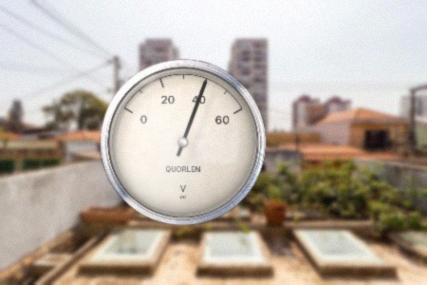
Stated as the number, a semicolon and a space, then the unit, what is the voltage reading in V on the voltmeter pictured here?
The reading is 40; V
